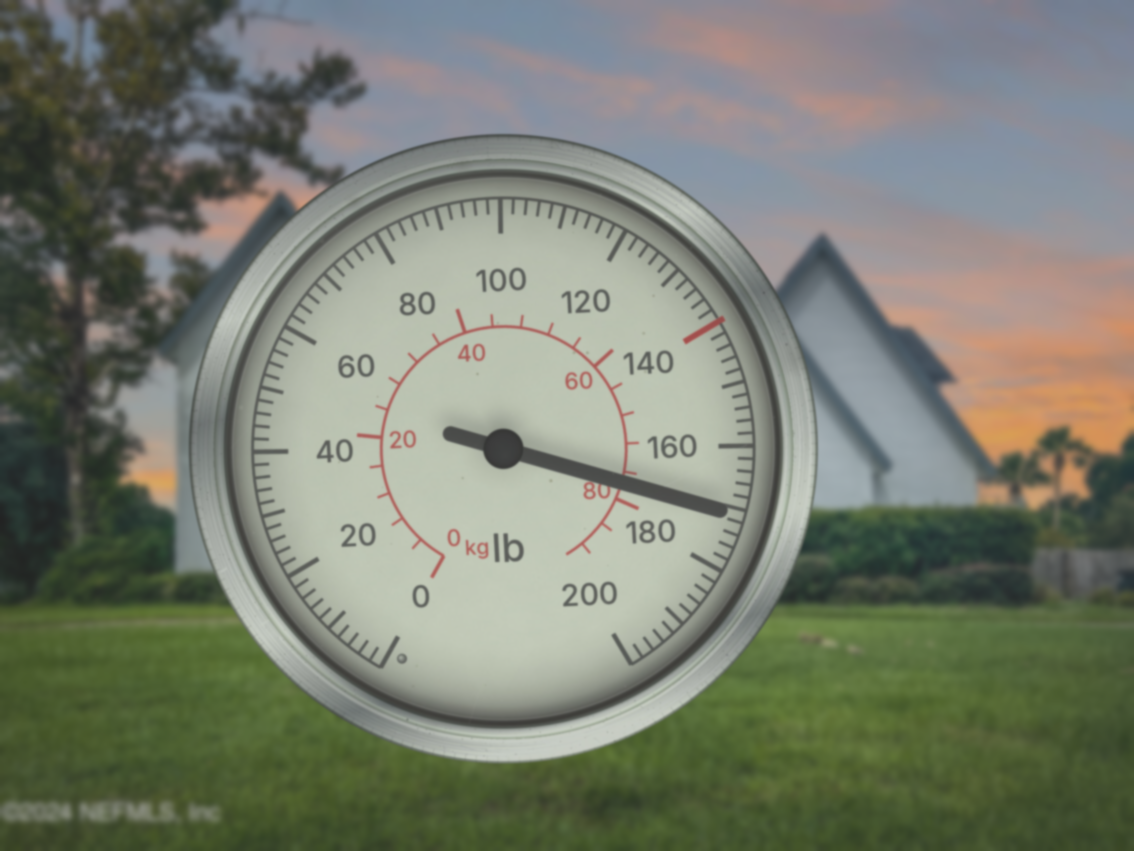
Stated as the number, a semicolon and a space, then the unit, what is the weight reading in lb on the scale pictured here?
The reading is 171; lb
